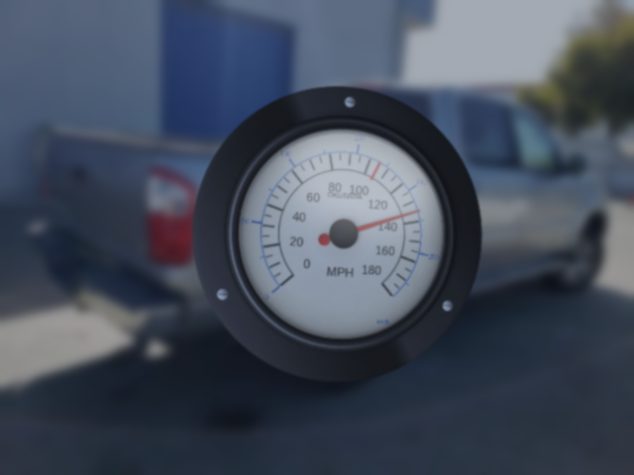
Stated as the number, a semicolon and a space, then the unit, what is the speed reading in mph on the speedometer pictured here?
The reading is 135; mph
